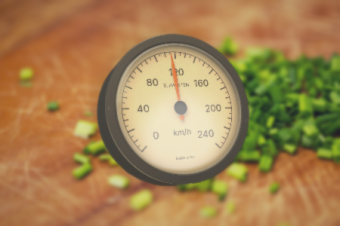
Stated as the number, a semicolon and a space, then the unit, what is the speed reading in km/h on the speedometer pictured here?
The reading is 115; km/h
